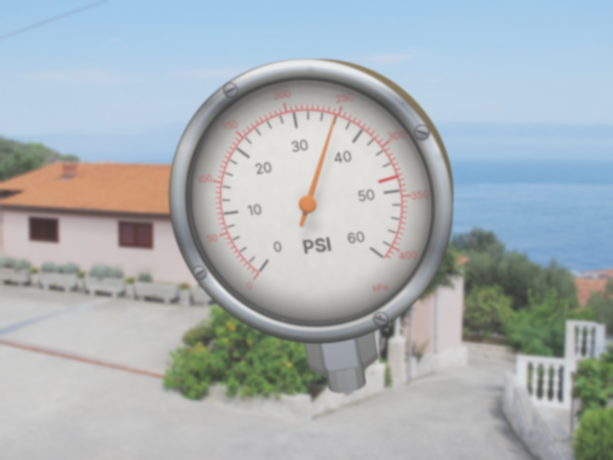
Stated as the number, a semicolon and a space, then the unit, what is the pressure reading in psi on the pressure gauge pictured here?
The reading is 36; psi
